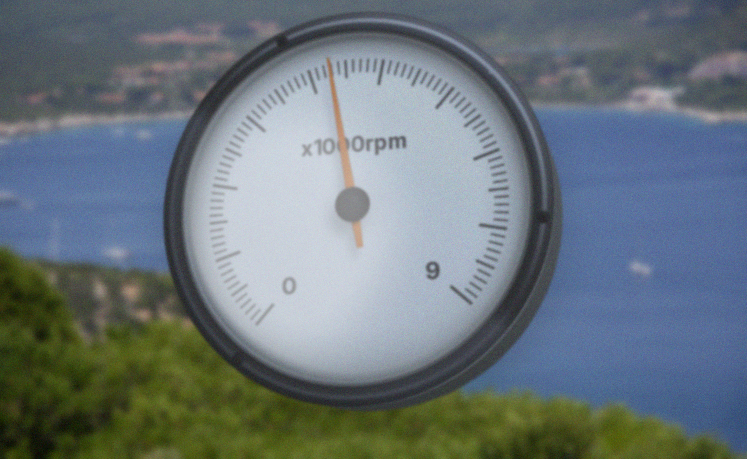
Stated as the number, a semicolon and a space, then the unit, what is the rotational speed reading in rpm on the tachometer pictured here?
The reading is 4300; rpm
